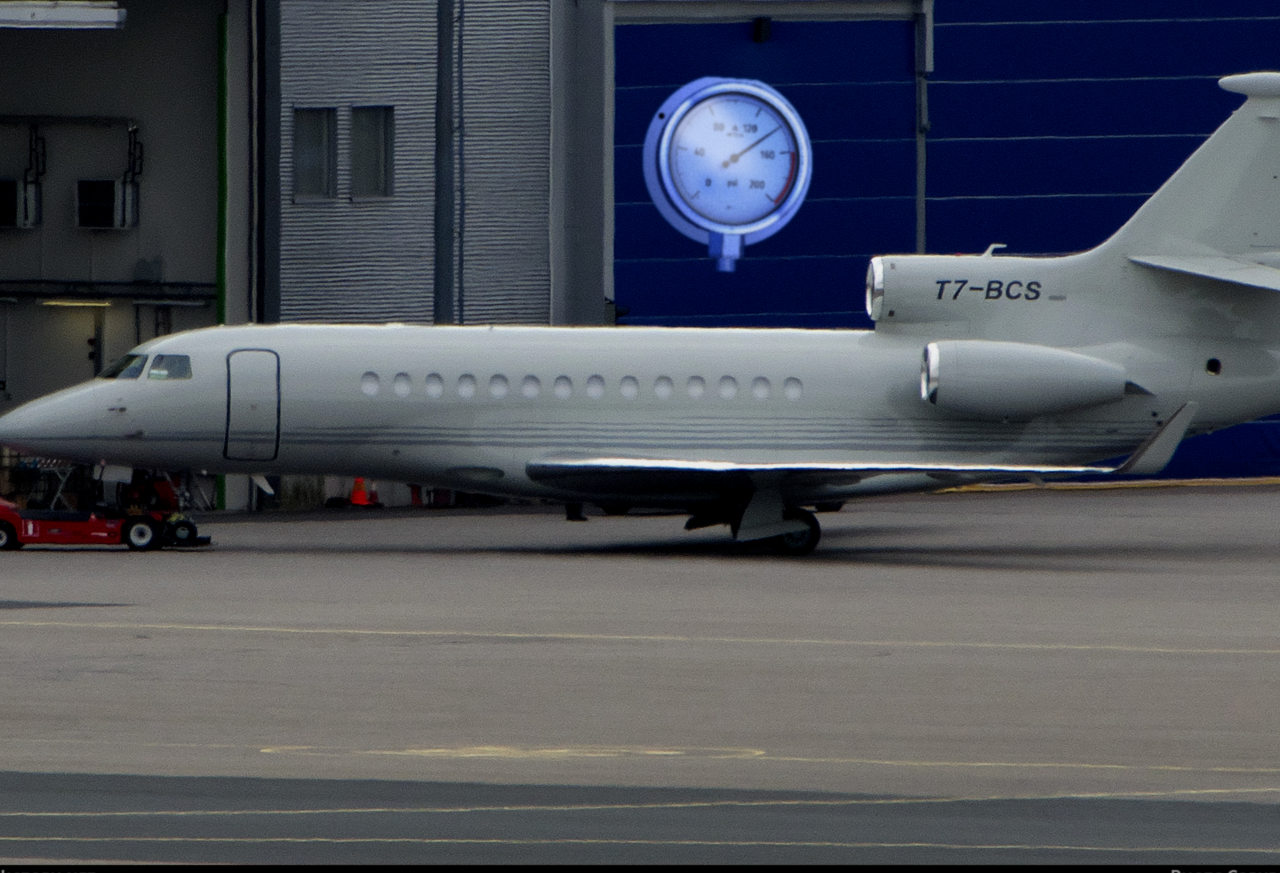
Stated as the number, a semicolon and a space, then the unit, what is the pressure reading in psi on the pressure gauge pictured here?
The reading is 140; psi
